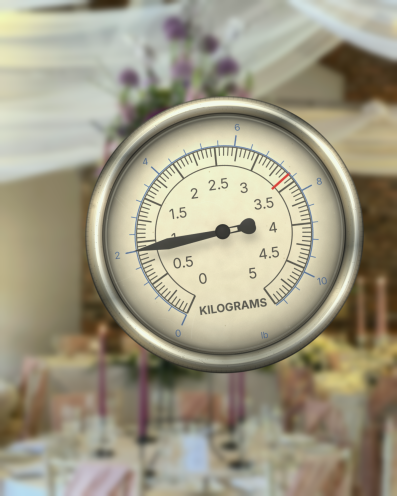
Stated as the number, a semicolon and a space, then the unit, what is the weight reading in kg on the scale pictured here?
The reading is 0.9; kg
